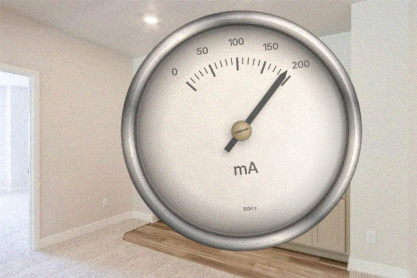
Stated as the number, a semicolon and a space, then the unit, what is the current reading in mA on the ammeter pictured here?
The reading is 190; mA
